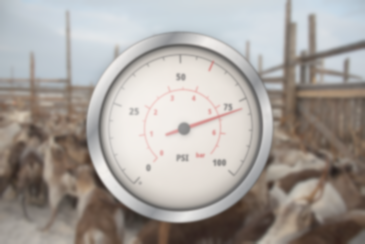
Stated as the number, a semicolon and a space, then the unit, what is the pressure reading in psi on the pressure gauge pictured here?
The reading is 77.5; psi
